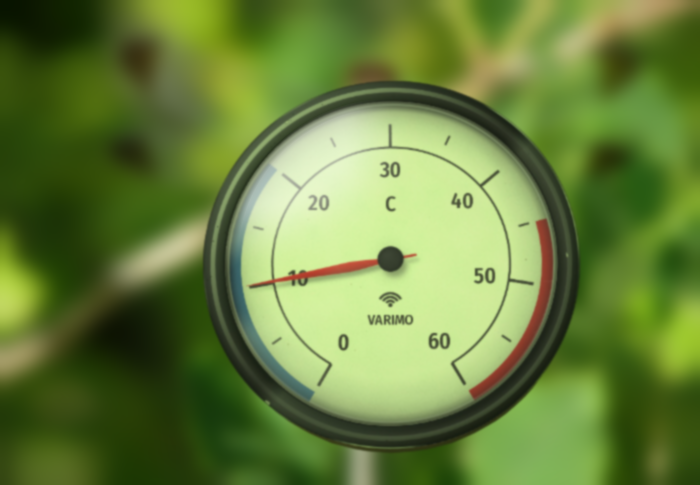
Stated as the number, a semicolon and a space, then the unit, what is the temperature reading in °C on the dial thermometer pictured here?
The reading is 10; °C
